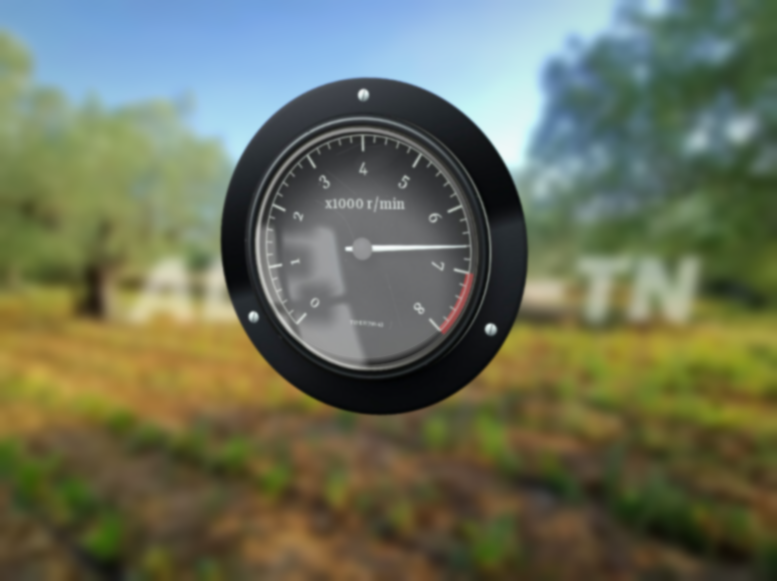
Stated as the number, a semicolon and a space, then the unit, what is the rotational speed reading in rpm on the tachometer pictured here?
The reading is 6600; rpm
